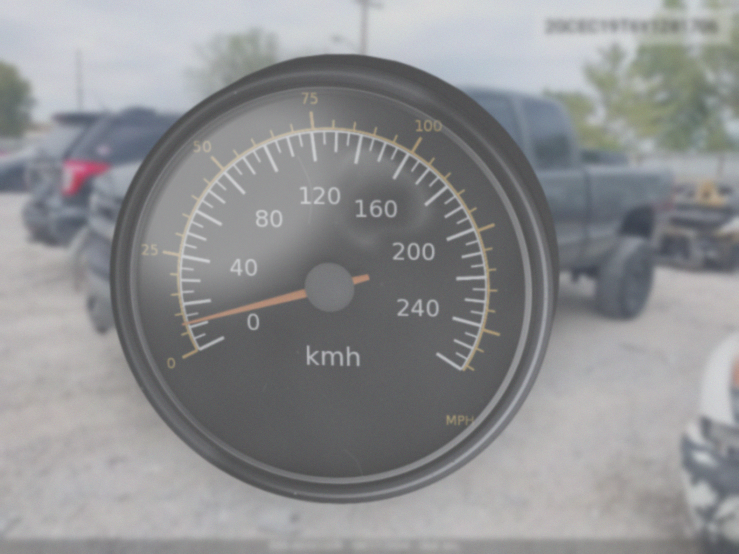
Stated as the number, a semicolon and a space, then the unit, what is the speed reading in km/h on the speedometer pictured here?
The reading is 12.5; km/h
